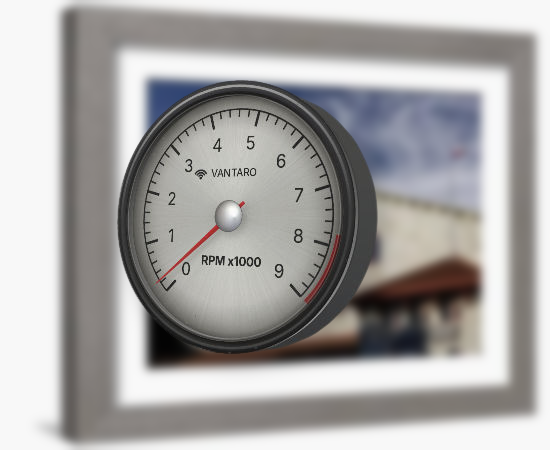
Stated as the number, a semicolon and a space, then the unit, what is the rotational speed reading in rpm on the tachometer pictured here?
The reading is 200; rpm
